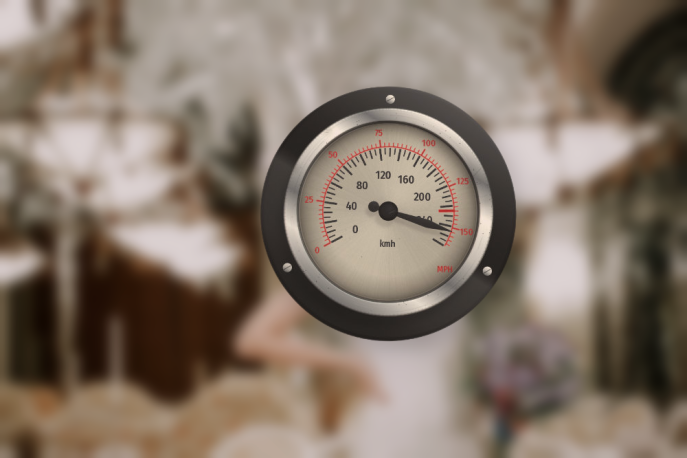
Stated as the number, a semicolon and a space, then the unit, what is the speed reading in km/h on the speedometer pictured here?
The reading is 245; km/h
